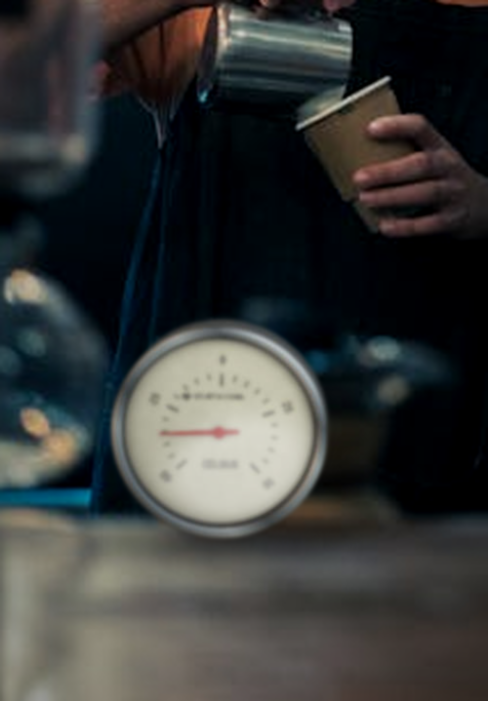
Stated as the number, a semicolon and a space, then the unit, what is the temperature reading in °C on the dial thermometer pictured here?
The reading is -35; °C
